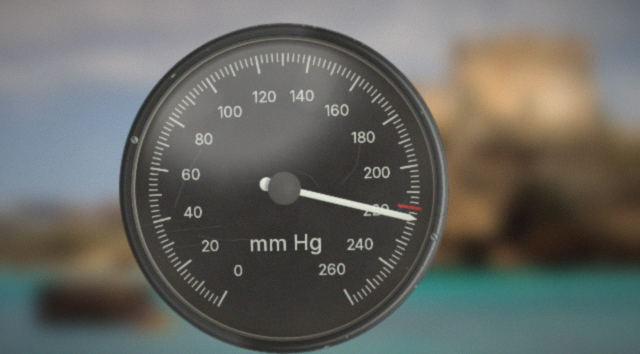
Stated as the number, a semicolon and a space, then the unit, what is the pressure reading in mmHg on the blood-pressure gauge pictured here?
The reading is 220; mmHg
